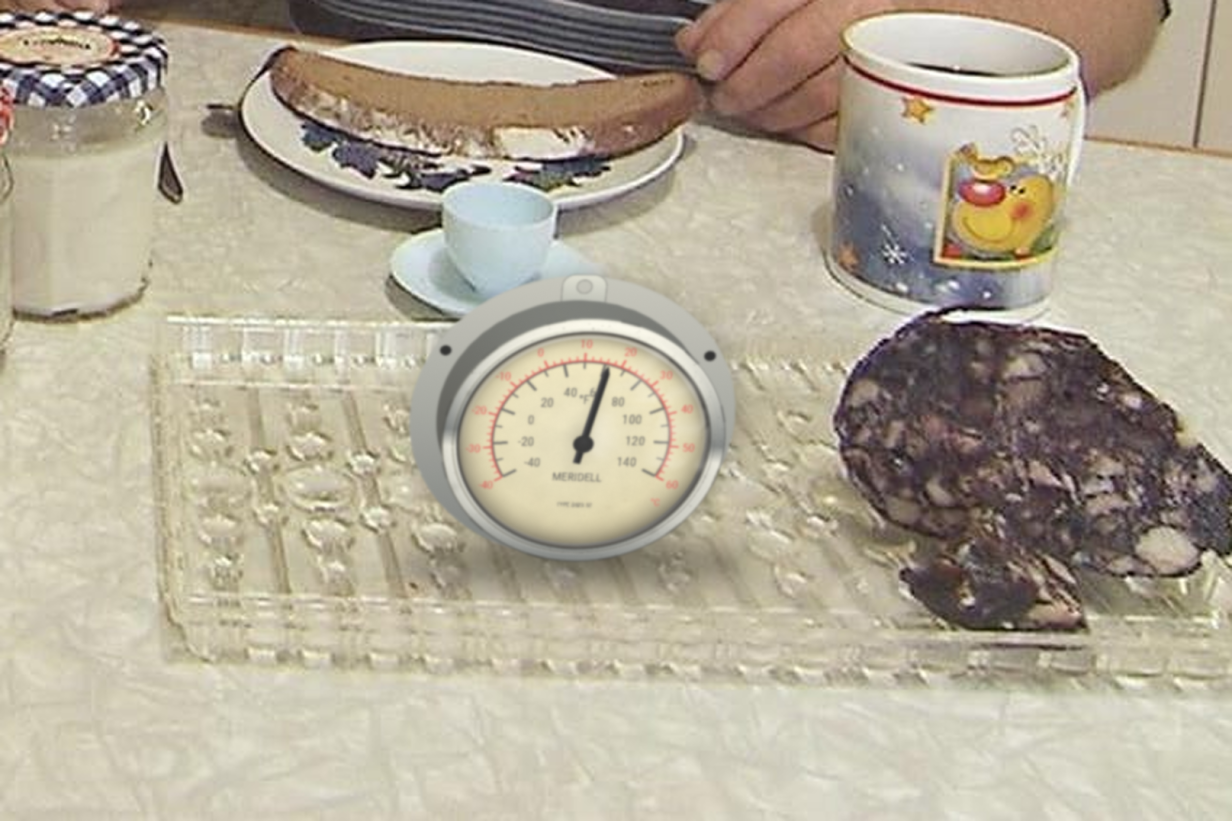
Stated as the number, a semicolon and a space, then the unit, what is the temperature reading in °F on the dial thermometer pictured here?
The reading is 60; °F
